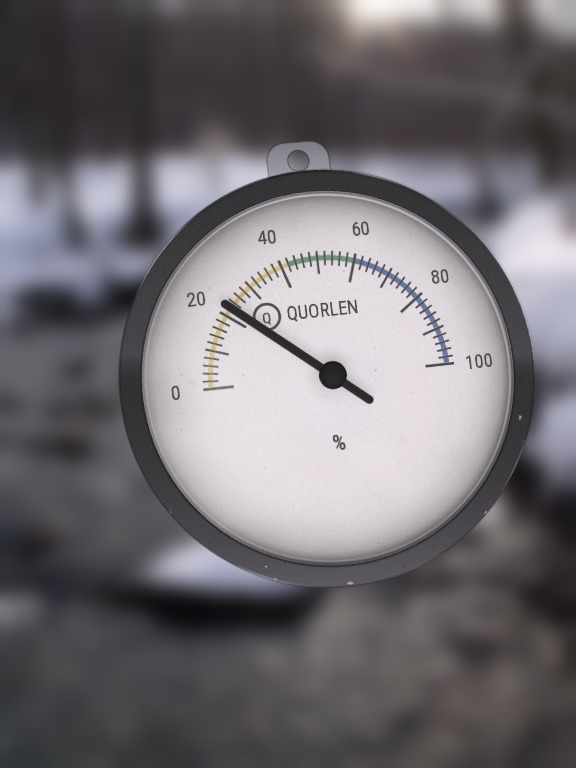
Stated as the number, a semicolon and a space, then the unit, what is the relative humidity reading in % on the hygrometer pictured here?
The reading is 22; %
